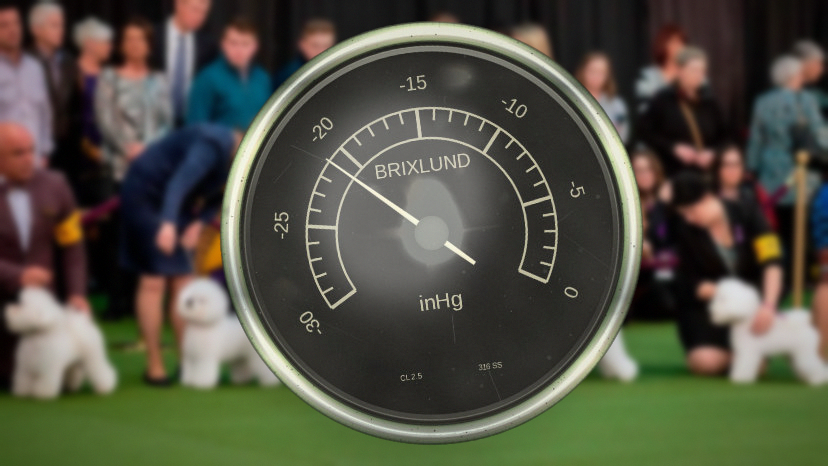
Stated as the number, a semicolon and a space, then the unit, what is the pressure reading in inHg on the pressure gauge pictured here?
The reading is -21; inHg
